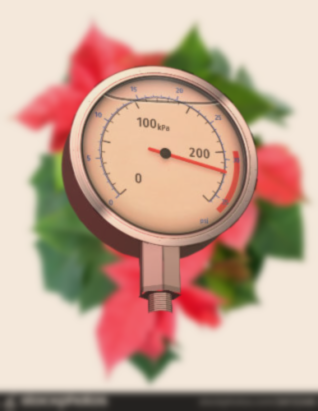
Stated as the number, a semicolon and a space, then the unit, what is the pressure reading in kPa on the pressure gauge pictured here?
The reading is 220; kPa
